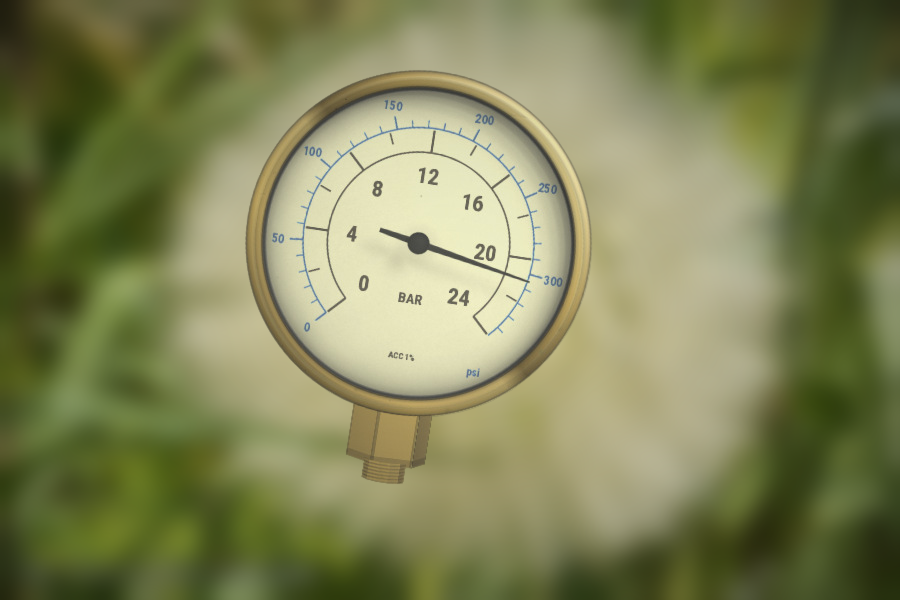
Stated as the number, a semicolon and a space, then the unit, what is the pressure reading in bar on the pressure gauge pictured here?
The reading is 21; bar
